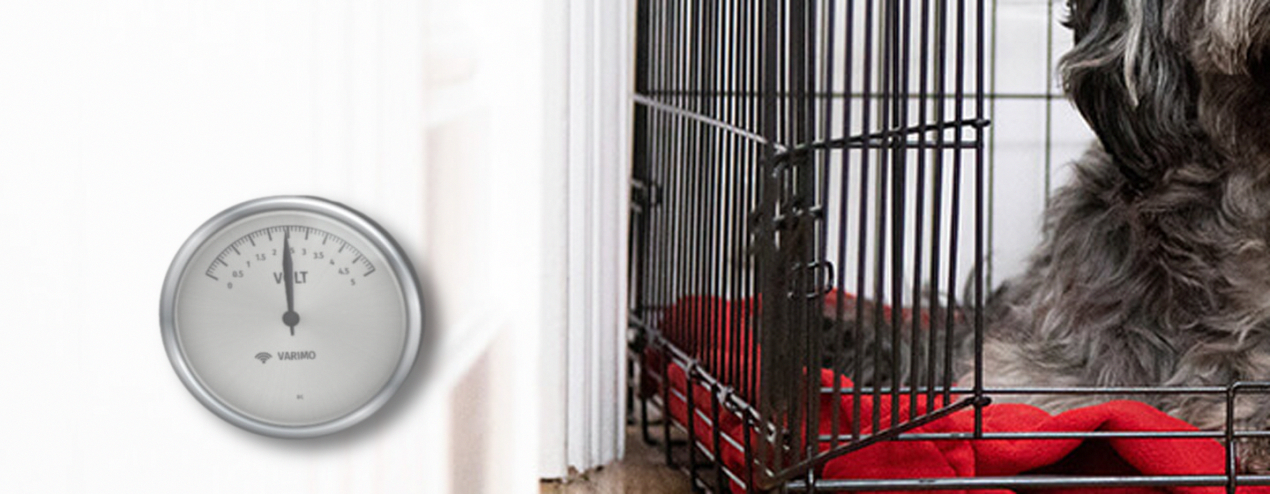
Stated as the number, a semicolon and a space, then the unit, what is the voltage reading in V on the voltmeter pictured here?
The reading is 2.5; V
